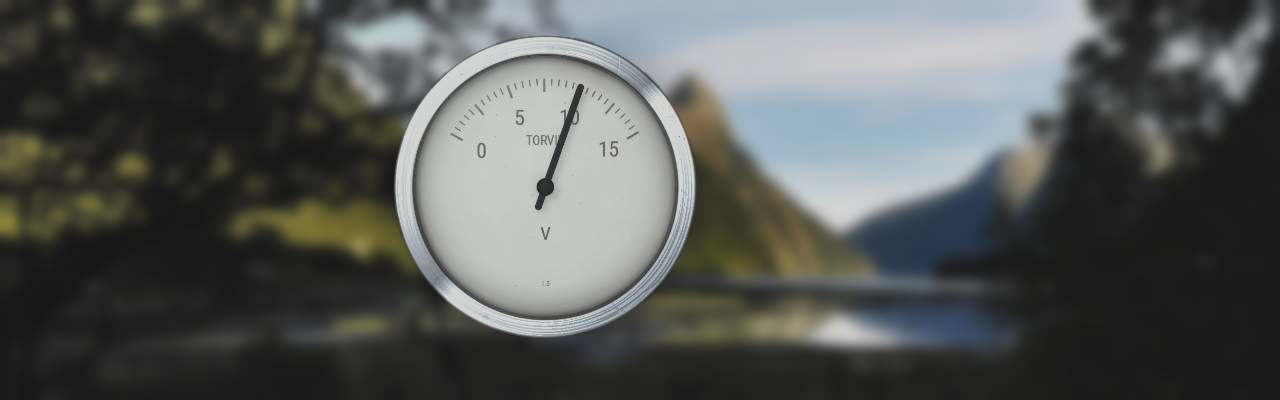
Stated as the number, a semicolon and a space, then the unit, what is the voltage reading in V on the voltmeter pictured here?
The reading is 10; V
